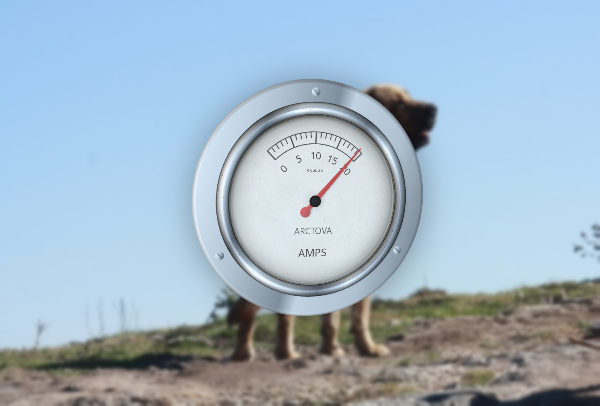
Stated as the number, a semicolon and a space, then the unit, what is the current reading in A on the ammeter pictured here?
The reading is 19; A
